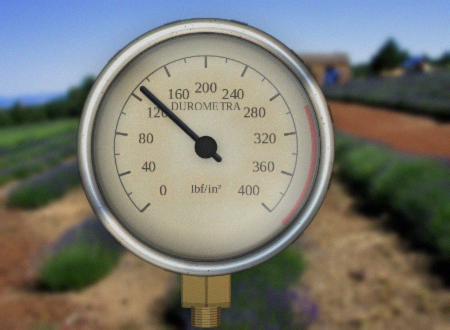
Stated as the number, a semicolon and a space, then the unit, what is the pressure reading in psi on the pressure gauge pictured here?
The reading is 130; psi
